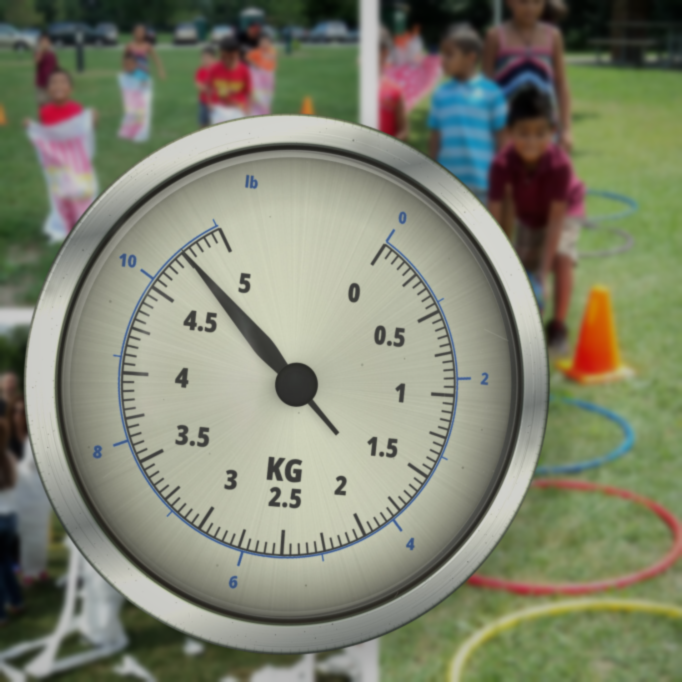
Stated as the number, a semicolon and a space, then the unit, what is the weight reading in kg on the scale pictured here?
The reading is 4.75; kg
